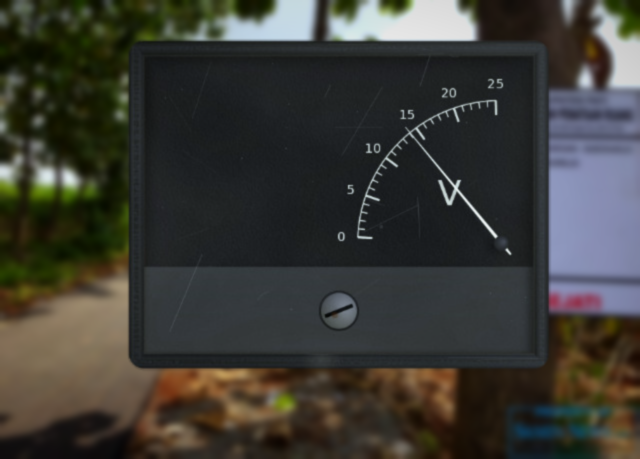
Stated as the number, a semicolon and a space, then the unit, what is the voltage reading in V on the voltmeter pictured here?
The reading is 14; V
